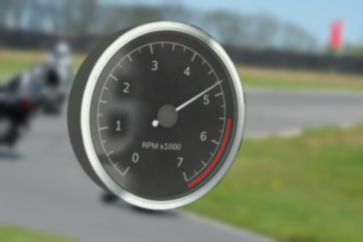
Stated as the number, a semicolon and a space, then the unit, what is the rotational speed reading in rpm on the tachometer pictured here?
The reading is 4750; rpm
